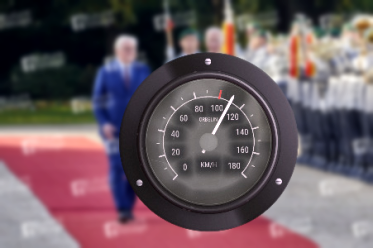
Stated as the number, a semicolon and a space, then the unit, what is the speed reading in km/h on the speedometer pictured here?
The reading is 110; km/h
